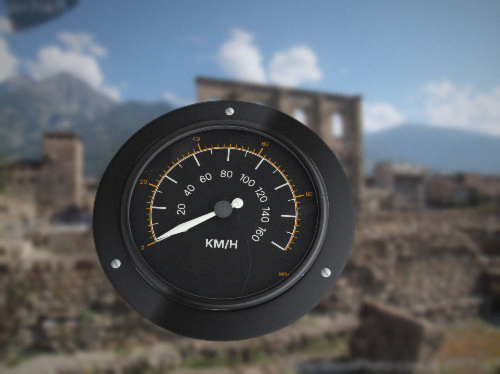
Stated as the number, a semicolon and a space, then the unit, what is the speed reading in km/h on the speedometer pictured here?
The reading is 0; km/h
